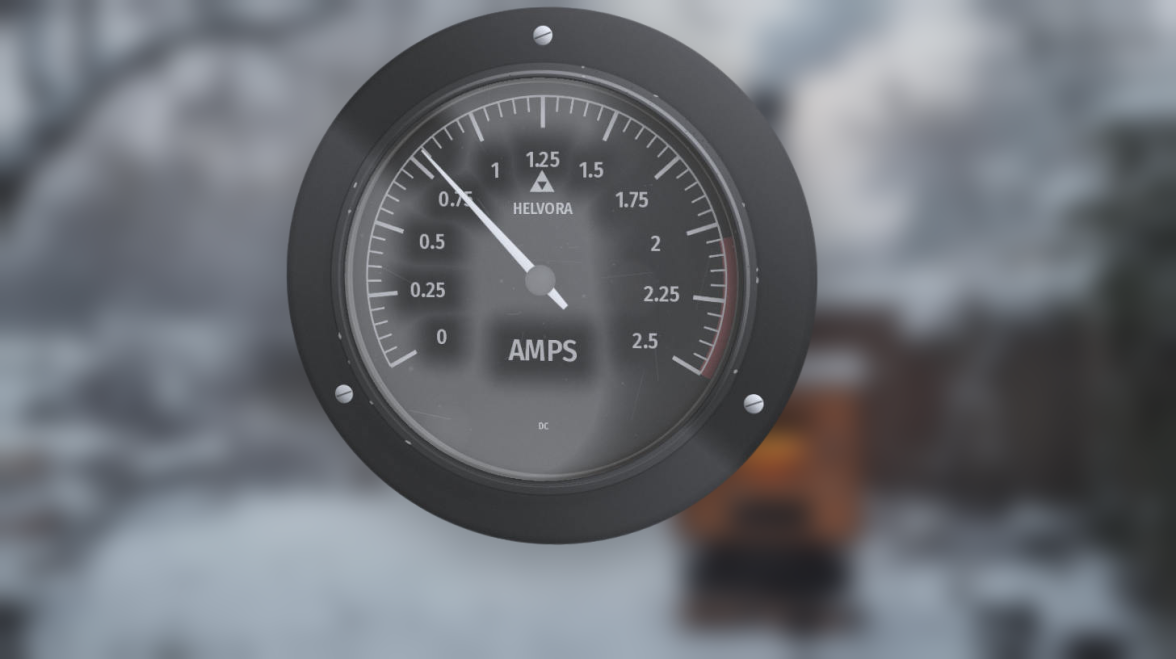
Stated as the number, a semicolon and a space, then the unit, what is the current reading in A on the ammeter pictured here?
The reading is 0.8; A
